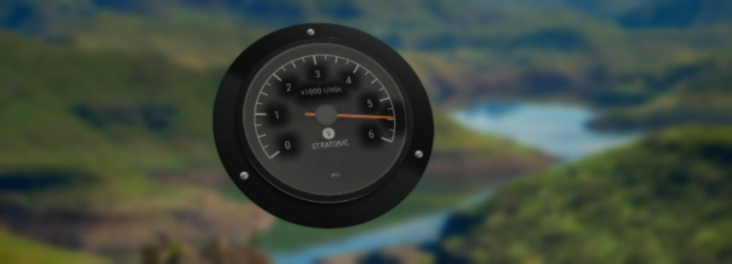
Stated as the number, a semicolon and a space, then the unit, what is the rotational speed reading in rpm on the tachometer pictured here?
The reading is 5500; rpm
